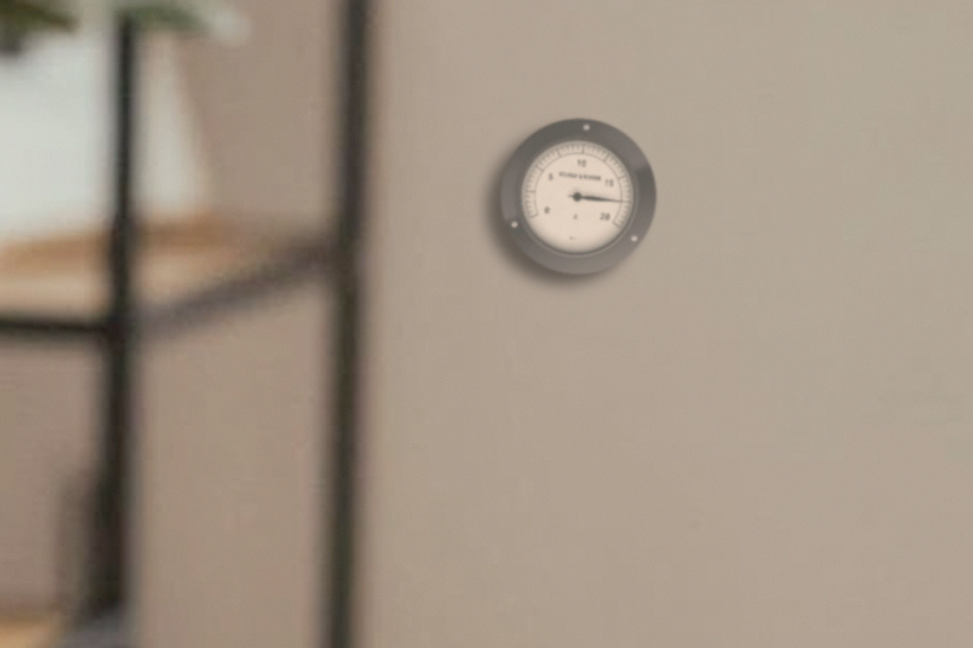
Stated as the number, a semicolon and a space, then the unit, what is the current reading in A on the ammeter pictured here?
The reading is 17.5; A
